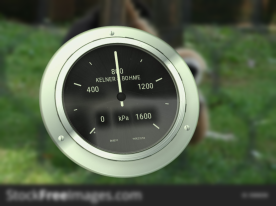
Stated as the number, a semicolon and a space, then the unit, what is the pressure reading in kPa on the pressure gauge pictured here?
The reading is 800; kPa
